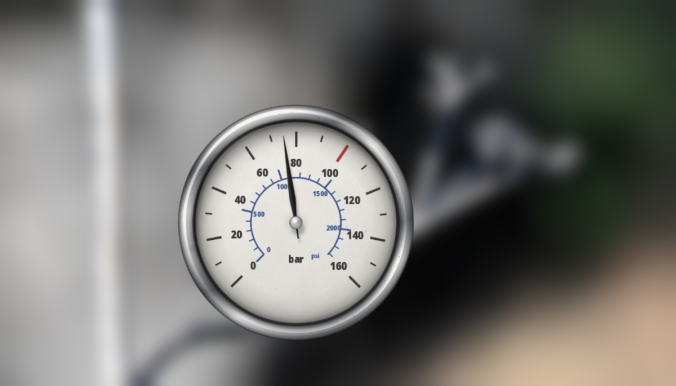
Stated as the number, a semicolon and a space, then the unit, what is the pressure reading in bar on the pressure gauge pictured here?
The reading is 75; bar
